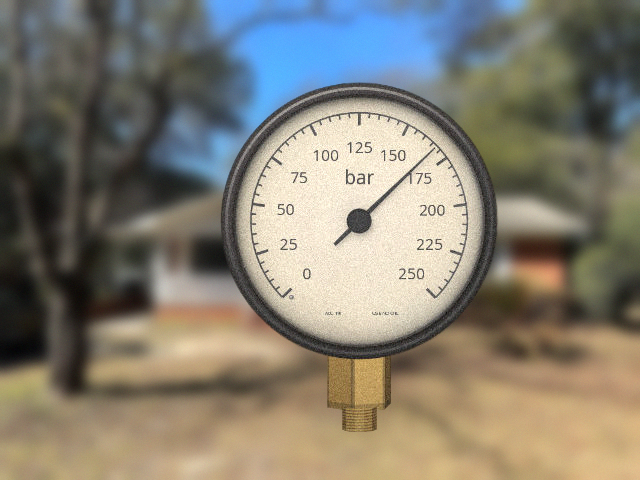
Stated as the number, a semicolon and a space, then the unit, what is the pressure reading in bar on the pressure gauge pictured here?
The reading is 167.5; bar
